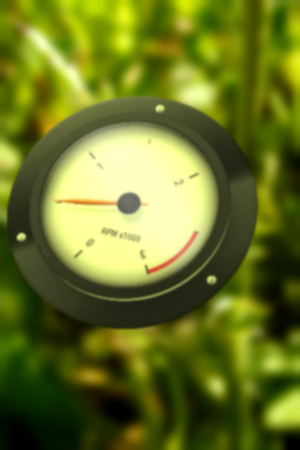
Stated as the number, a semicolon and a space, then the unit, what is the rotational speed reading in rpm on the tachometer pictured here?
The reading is 500; rpm
